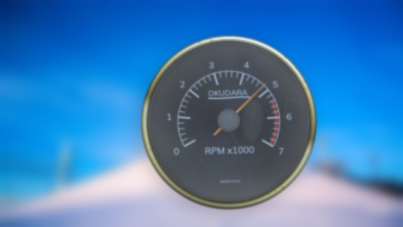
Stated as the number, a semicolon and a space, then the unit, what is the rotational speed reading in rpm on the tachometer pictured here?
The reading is 4800; rpm
